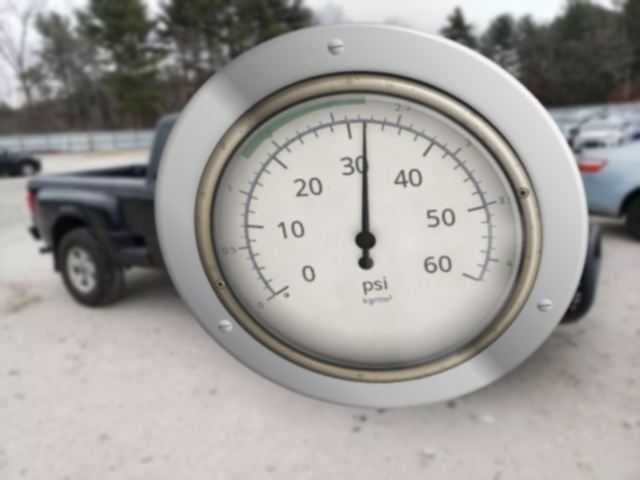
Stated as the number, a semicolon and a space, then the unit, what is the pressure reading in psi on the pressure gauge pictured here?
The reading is 32; psi
